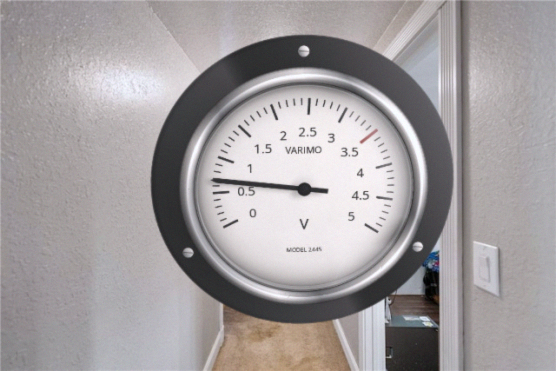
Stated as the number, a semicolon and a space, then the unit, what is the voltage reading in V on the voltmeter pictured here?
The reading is 0.7; V
